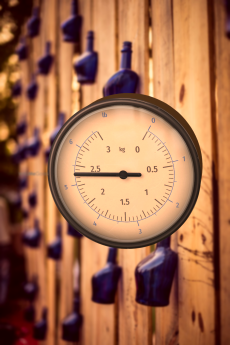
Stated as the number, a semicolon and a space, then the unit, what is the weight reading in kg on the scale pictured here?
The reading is 2.4; kg
